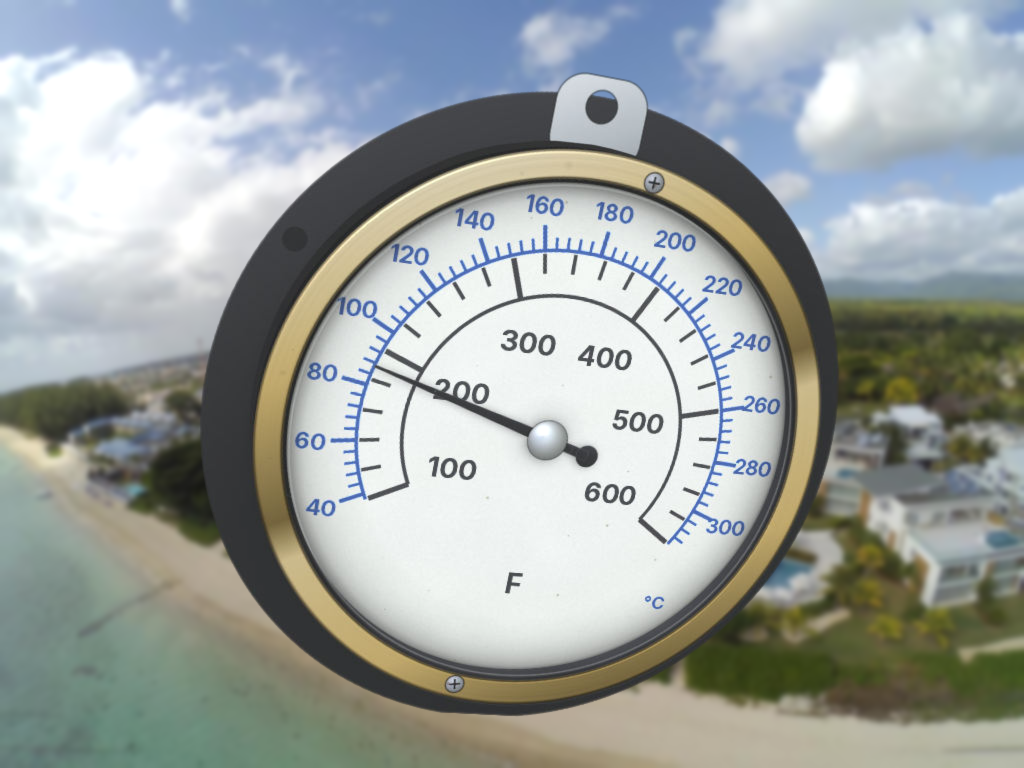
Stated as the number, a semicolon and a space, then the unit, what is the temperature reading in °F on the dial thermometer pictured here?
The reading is 190; °F
